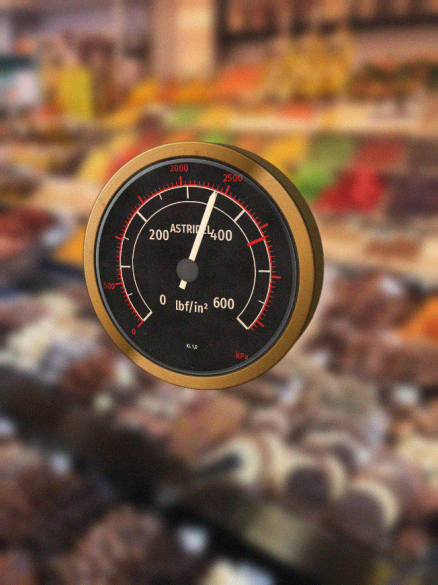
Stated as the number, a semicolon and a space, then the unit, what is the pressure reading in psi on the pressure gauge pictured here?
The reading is 350; psi
